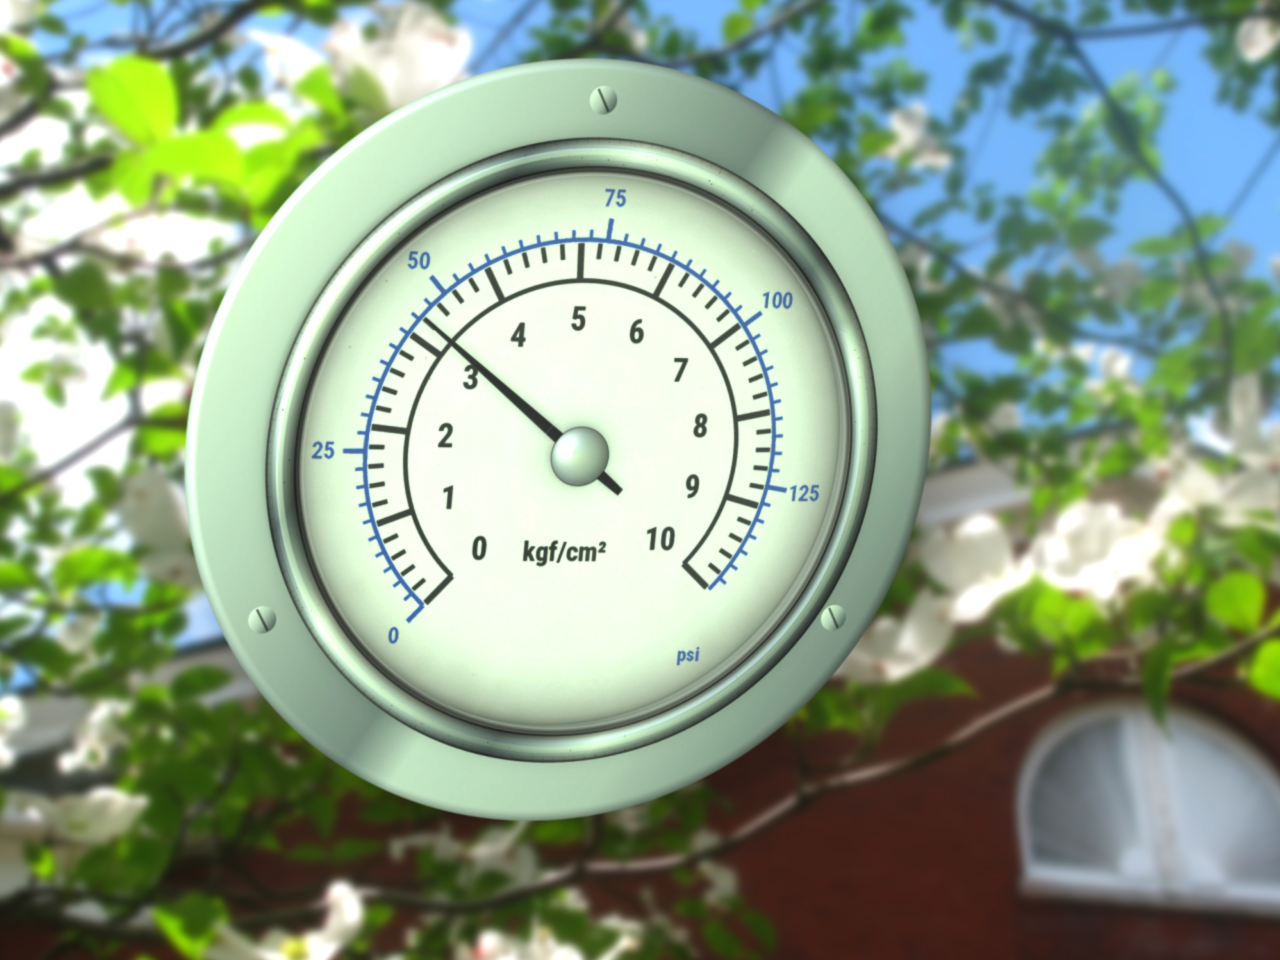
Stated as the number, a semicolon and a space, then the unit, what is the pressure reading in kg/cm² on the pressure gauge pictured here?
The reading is 3.2; kg/cm²
